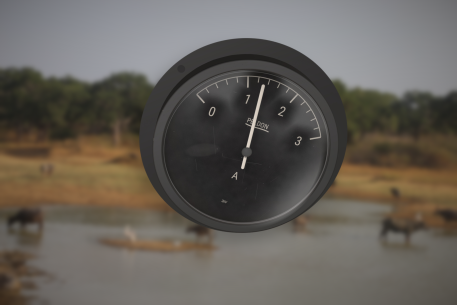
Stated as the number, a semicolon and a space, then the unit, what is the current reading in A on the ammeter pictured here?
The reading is 1.3; A
